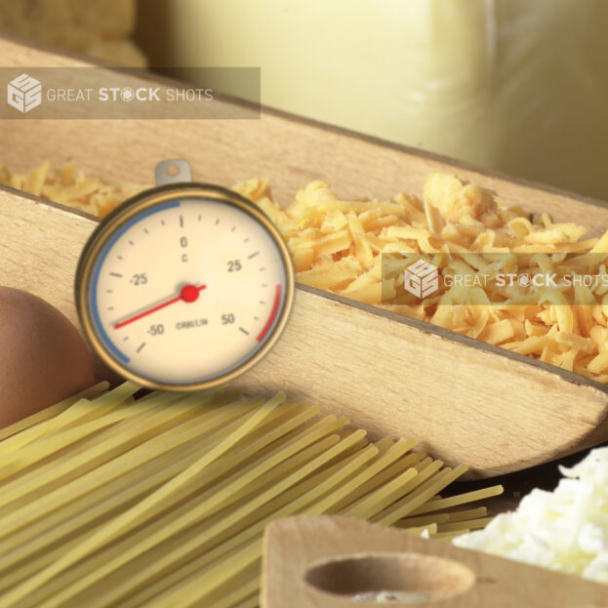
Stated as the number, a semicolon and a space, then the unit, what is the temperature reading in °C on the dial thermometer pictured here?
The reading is -40; °C
